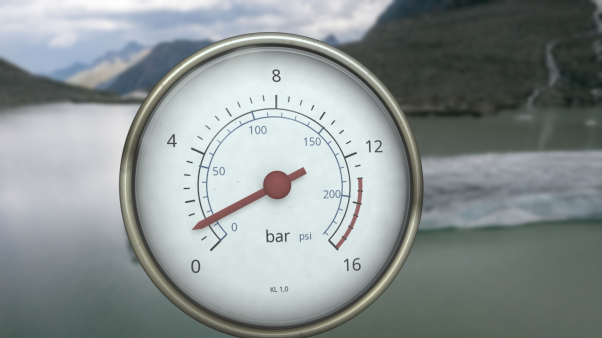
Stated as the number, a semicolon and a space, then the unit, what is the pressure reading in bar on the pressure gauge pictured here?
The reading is 1; bar
